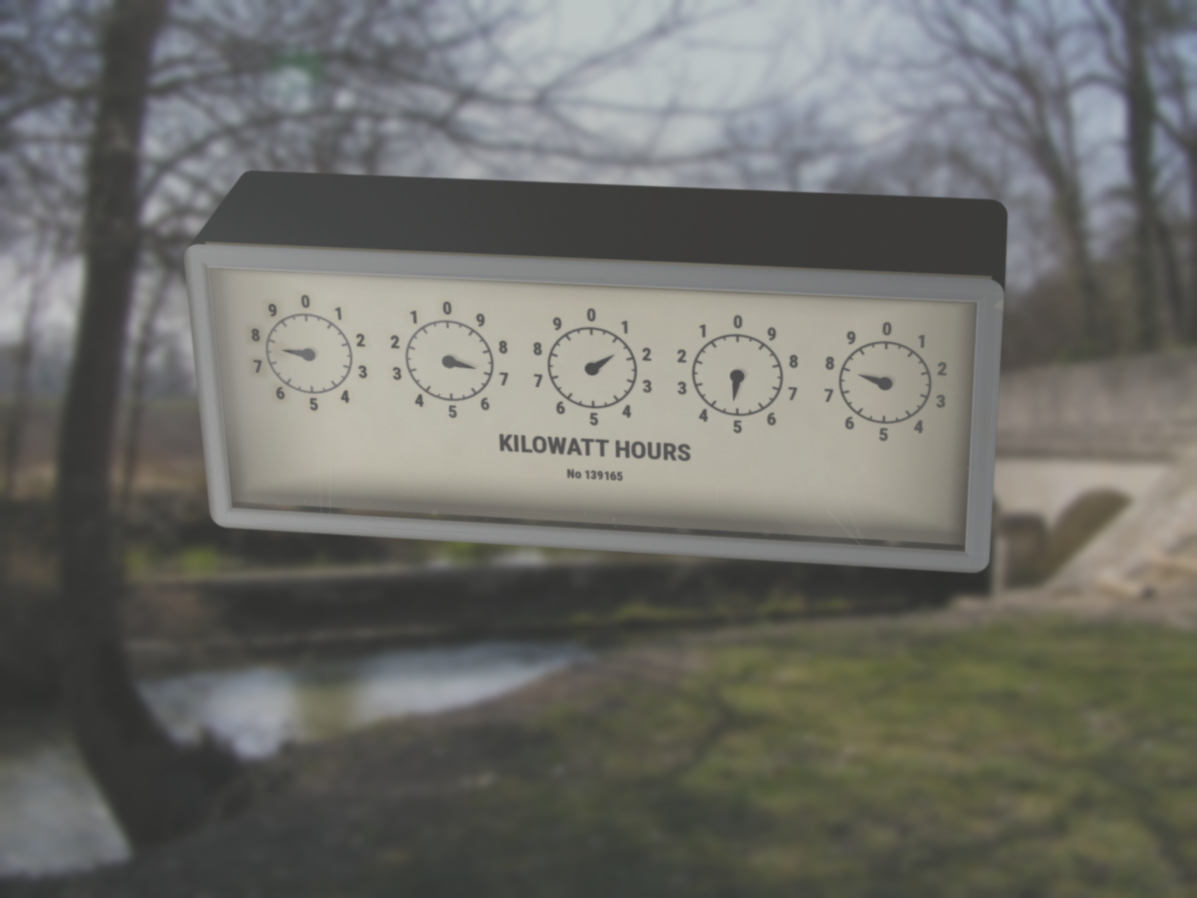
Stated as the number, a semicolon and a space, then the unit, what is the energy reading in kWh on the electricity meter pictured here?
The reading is 77148; kWh
